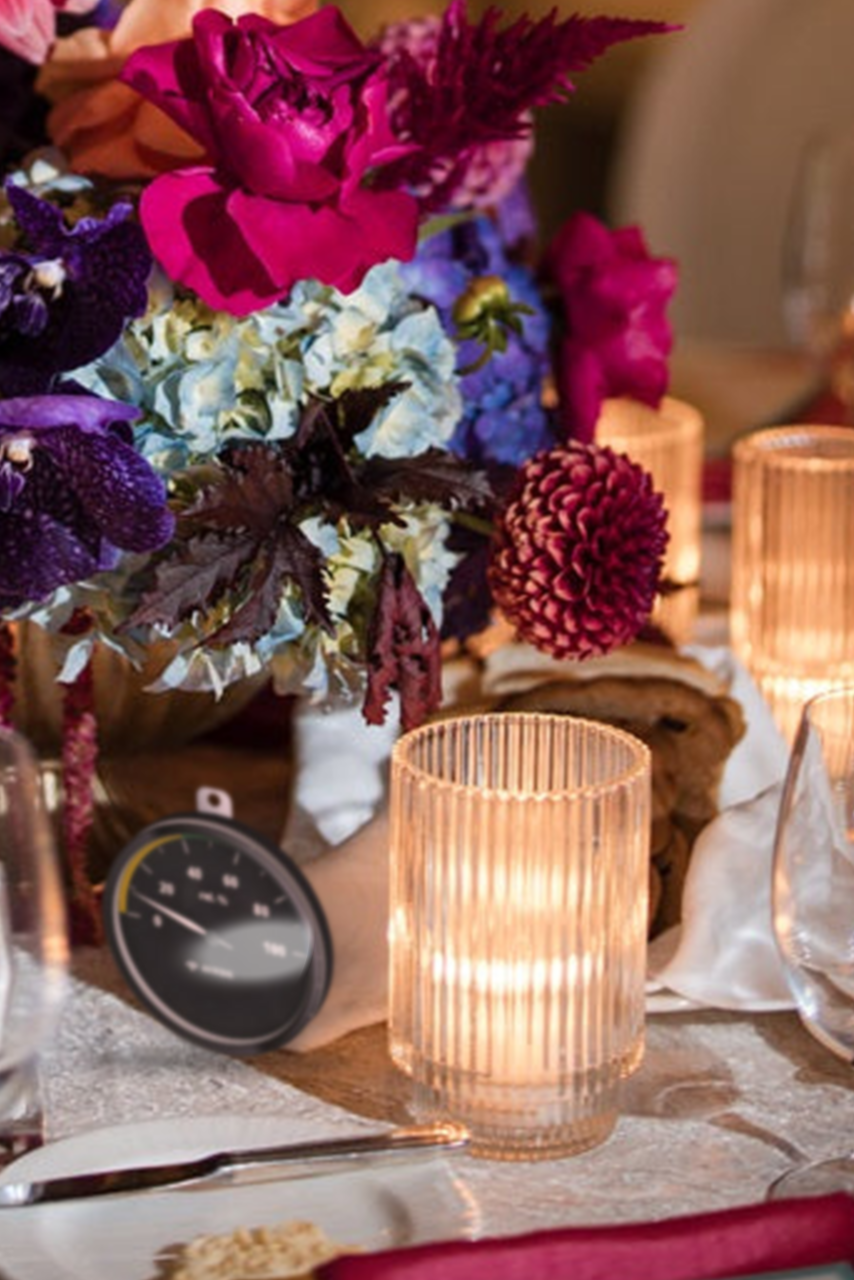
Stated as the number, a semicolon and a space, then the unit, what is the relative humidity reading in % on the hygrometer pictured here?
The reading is 10; %
